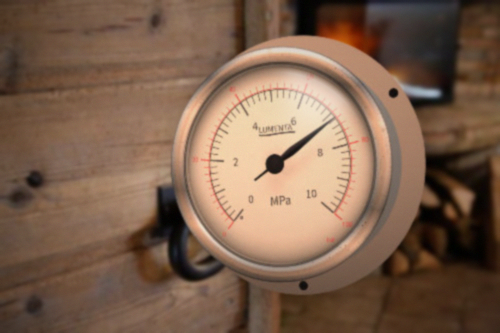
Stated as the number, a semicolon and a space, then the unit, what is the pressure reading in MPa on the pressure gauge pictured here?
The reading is 7.2; MPa
